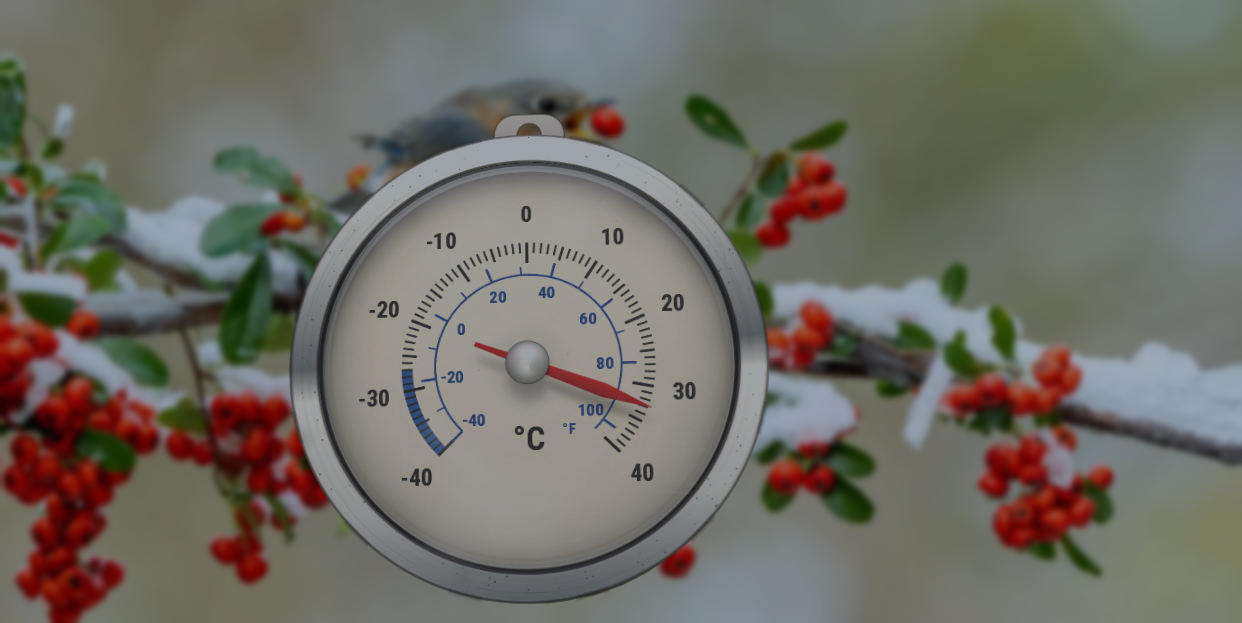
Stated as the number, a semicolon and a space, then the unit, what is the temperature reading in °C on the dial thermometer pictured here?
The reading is 33; °C
